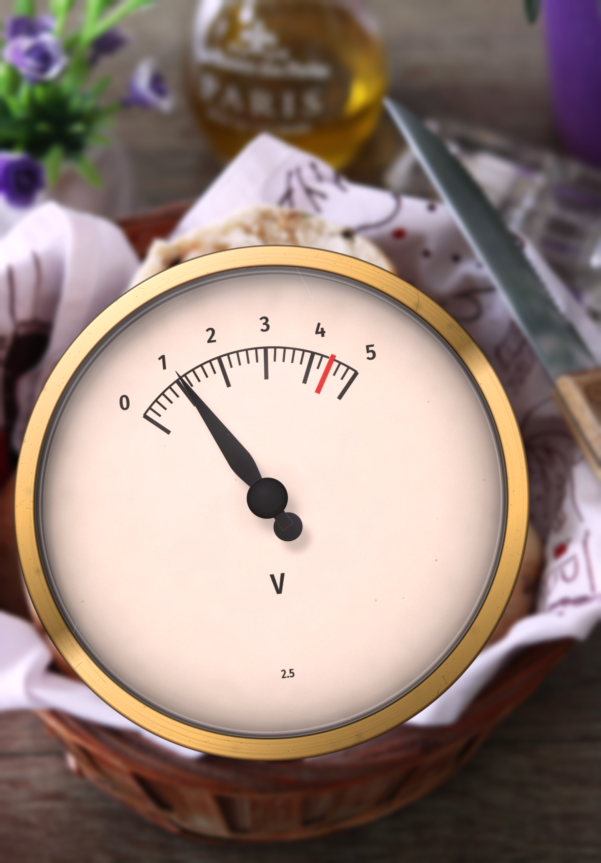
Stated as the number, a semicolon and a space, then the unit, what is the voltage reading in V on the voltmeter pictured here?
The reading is 1.1; V
